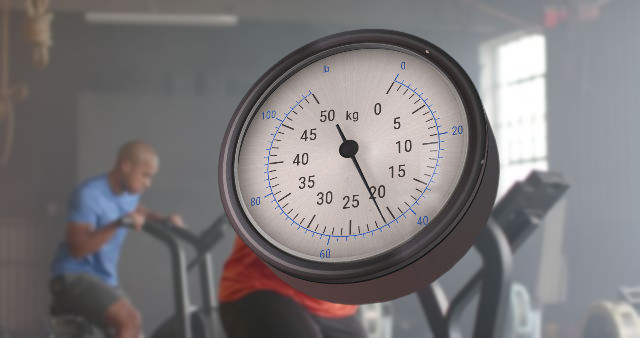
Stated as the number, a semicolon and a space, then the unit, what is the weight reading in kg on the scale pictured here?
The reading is 21; kg
